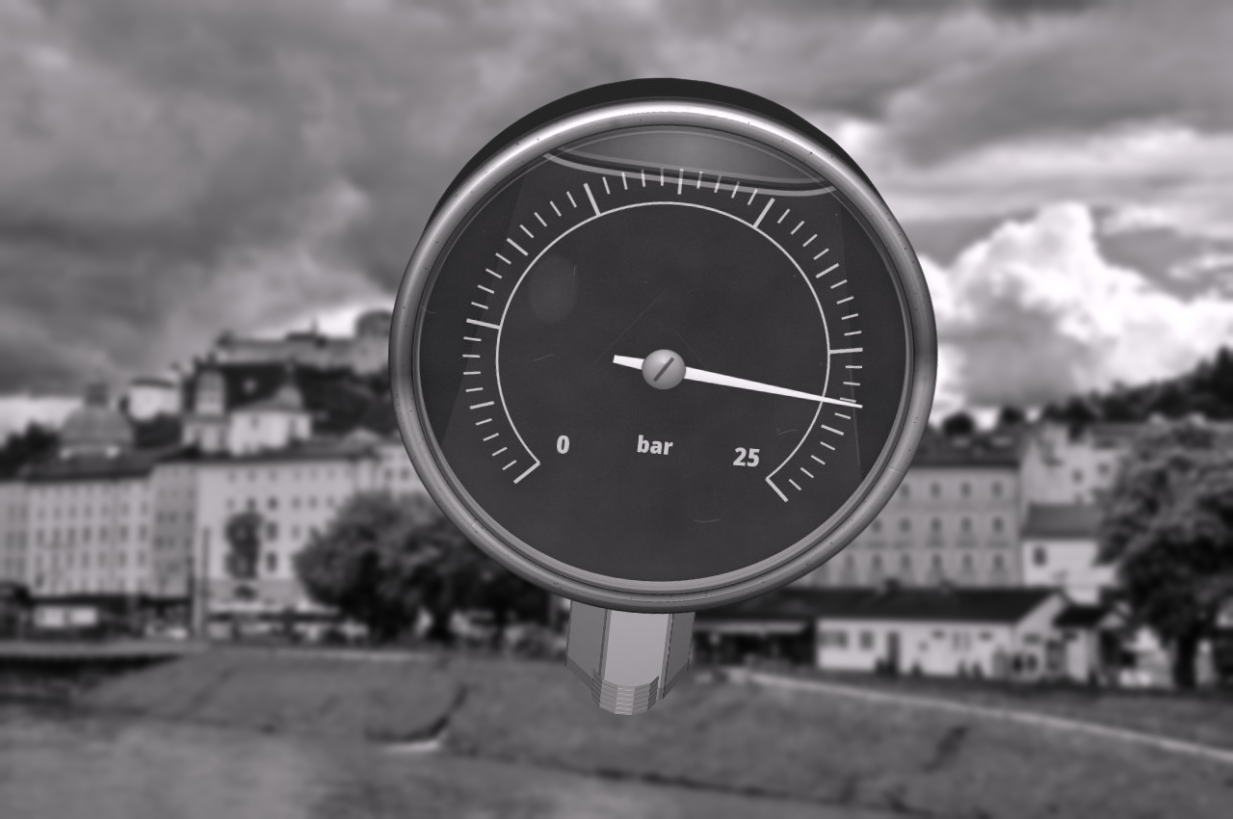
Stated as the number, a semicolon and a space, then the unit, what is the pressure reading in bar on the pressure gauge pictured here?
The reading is 21.5; bar
